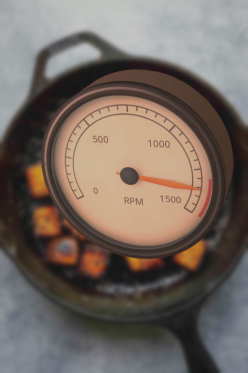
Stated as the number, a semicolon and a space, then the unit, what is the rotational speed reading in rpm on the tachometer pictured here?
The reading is 1350; rpm
